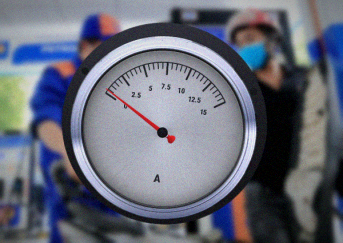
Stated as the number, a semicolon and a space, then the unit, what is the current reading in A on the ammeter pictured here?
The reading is 0.5; A
